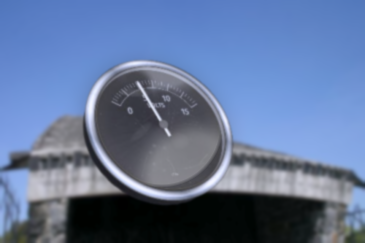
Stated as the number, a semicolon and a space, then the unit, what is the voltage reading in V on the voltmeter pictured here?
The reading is 5; V
